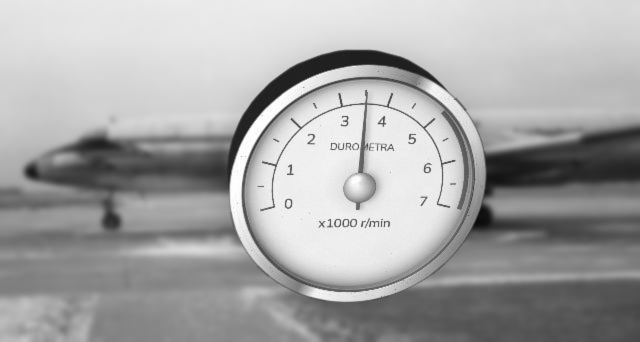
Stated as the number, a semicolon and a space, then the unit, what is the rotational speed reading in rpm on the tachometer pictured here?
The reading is 3500; rpm
